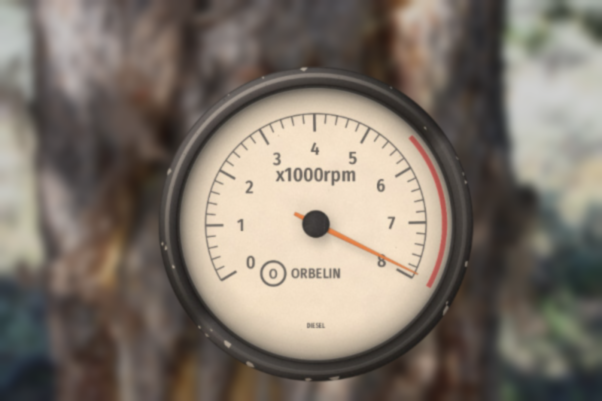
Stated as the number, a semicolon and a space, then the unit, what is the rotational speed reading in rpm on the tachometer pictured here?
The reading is 7900; rpm
